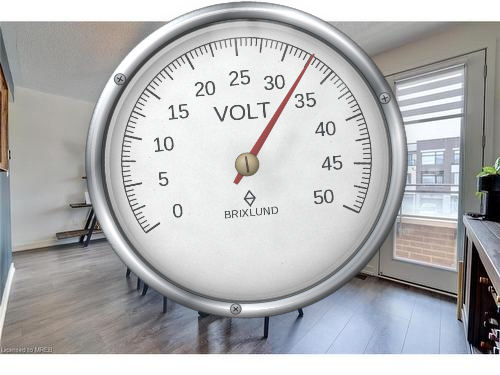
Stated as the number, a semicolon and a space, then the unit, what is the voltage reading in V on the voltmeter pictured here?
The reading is 32.5; V
